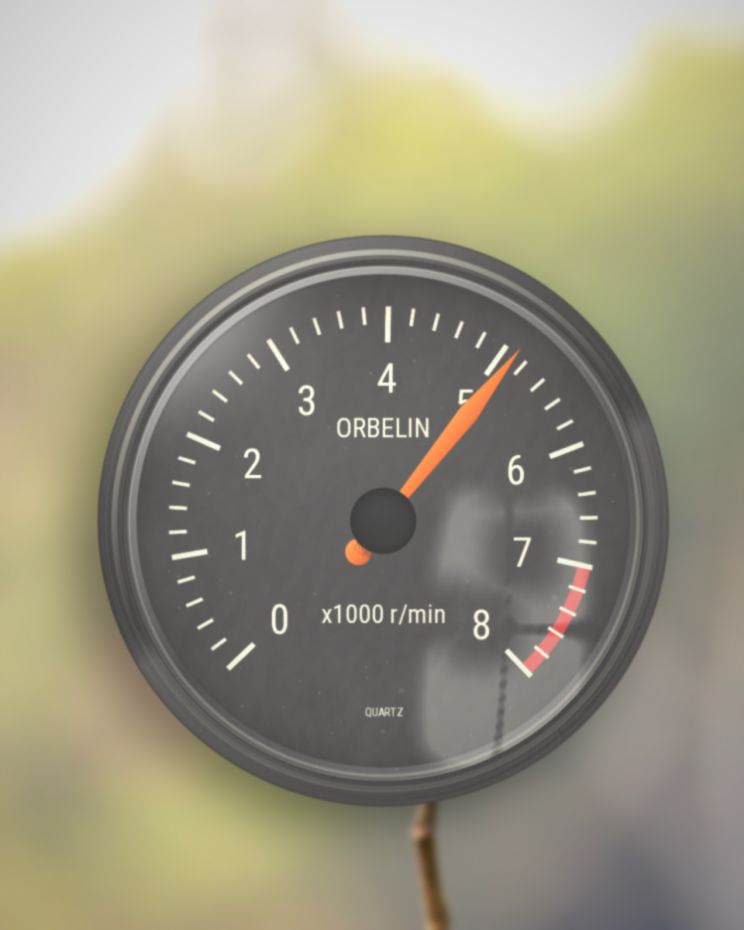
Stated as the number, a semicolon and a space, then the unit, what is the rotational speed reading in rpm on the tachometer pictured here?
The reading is 5100; rpm
